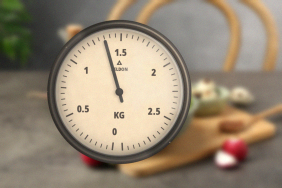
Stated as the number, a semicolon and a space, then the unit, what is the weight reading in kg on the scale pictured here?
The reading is 1.35; kg
